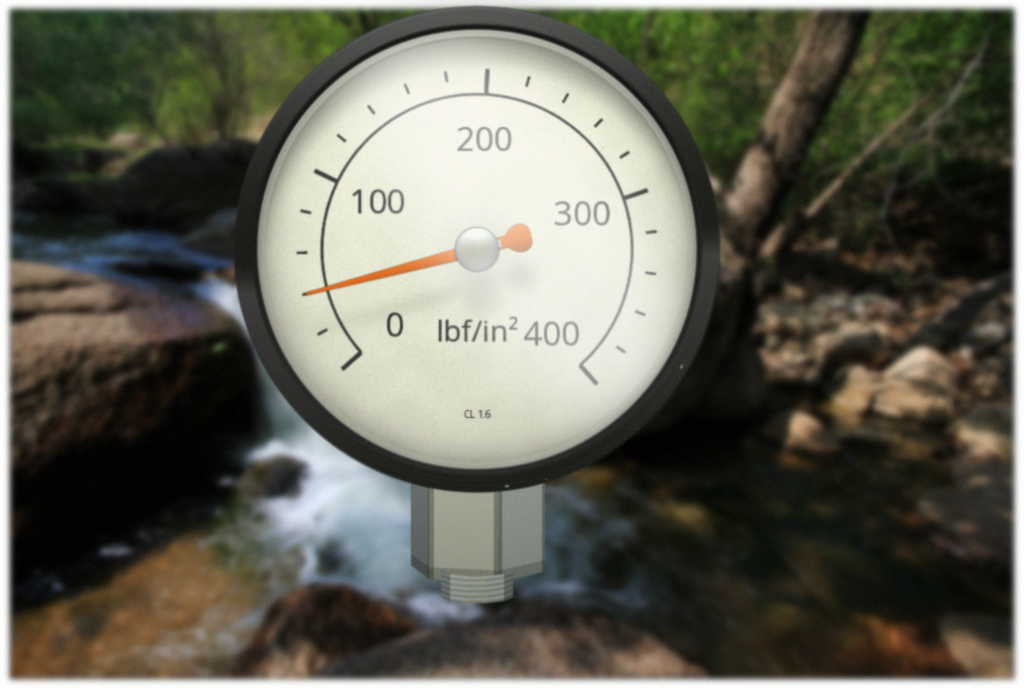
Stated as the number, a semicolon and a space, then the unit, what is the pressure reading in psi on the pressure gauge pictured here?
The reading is 40; psi
